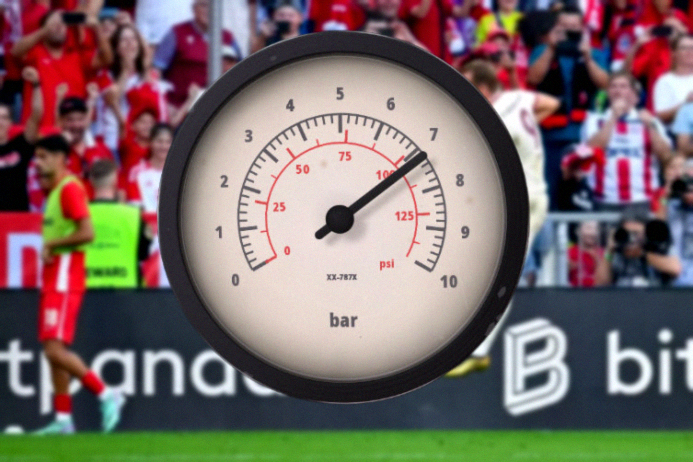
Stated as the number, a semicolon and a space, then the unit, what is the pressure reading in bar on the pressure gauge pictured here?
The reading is 7.2; bar
